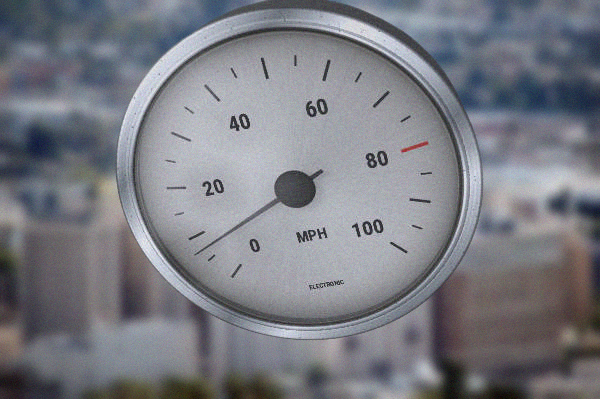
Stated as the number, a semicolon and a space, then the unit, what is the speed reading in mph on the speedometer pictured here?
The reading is 7.5; mph
